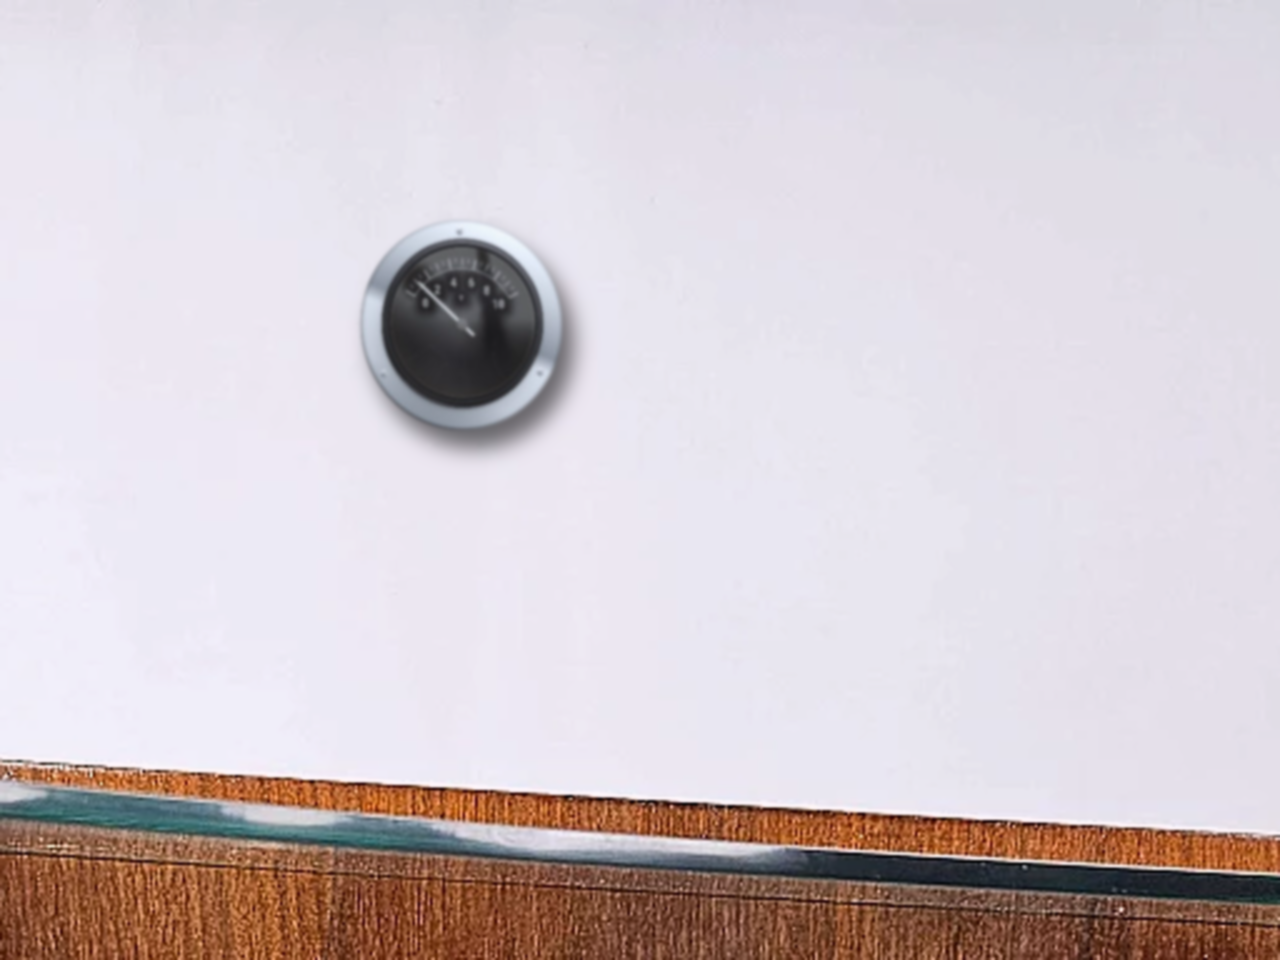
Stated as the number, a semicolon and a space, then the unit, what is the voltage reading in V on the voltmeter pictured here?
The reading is 1; V
